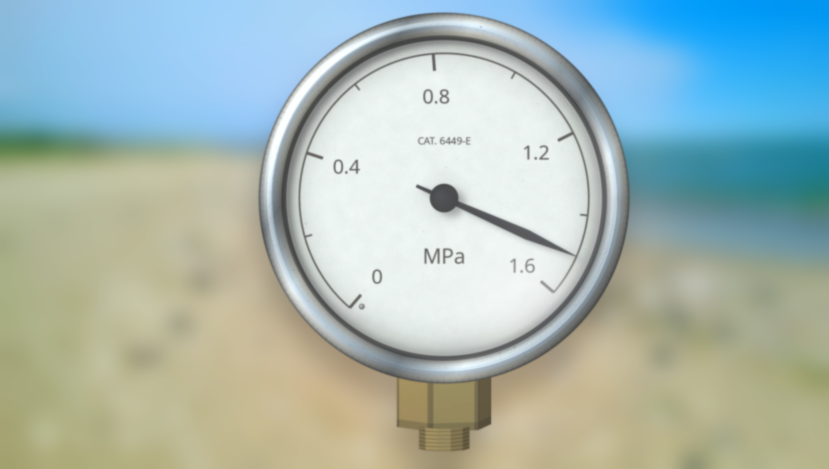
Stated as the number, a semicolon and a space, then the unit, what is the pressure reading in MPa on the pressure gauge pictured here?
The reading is 1.5; MPa
